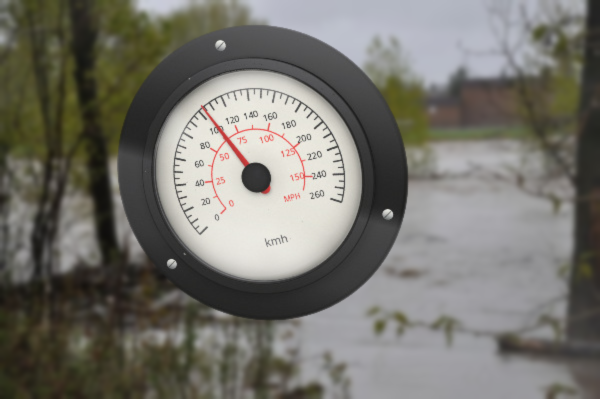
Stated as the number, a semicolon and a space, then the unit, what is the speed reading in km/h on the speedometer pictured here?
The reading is 105; km/h
